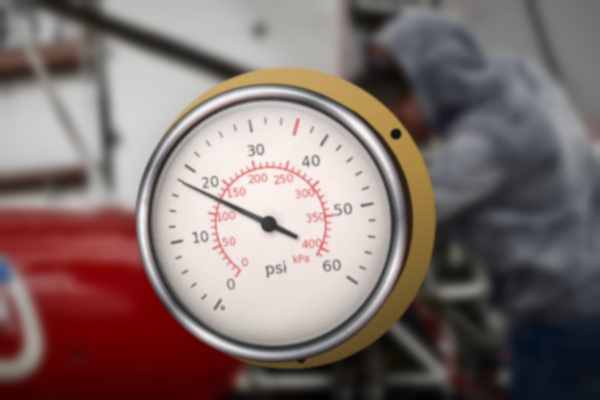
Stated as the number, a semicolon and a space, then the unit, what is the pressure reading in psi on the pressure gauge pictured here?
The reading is 18; psi
